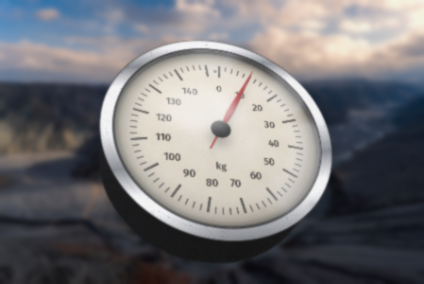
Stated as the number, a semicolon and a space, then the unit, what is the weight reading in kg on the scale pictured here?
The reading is 10; kg
